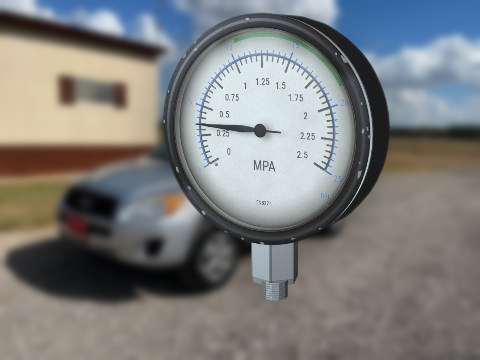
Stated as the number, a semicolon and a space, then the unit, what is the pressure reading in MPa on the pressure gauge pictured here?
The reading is 0.35; MPa
